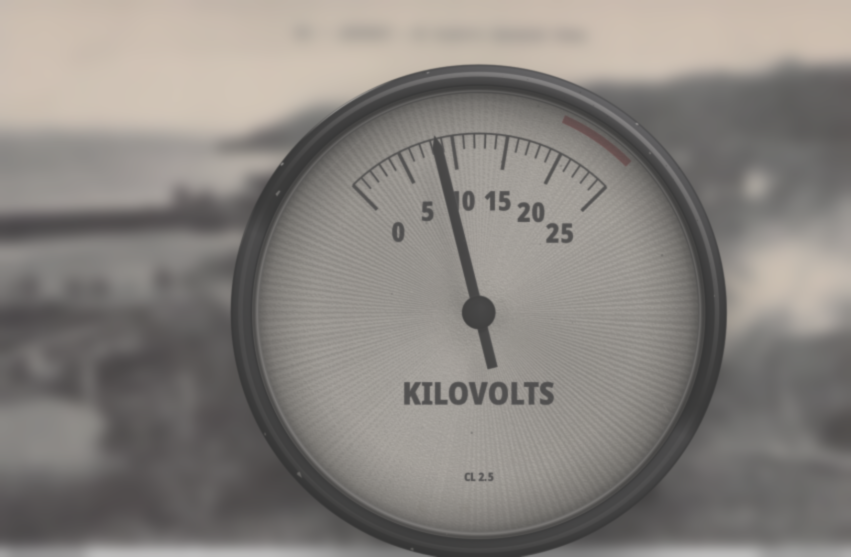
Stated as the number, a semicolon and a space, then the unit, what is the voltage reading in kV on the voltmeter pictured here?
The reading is 8.5; kV
